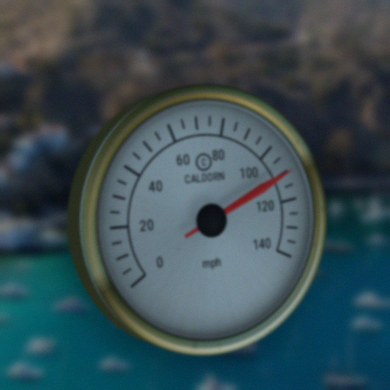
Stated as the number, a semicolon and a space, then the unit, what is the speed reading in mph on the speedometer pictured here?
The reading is 110; mph
